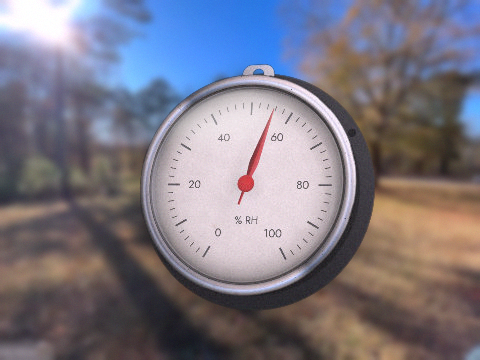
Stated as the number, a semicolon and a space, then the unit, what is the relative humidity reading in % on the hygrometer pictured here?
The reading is 56; %
